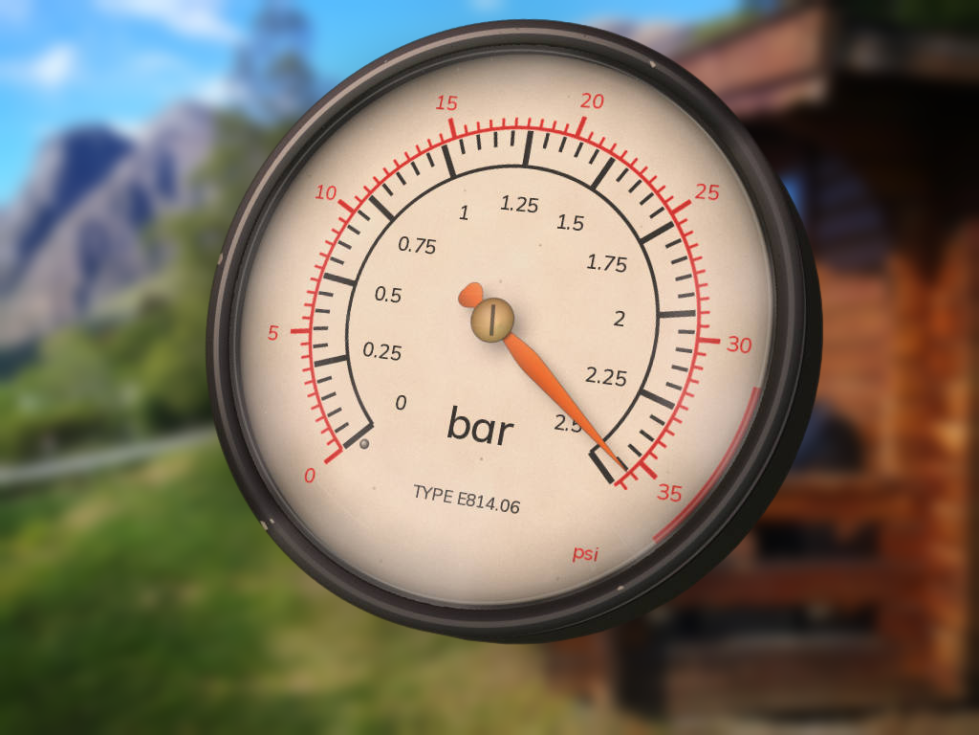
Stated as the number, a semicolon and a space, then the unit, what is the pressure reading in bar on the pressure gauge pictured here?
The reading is 2.45; bar
